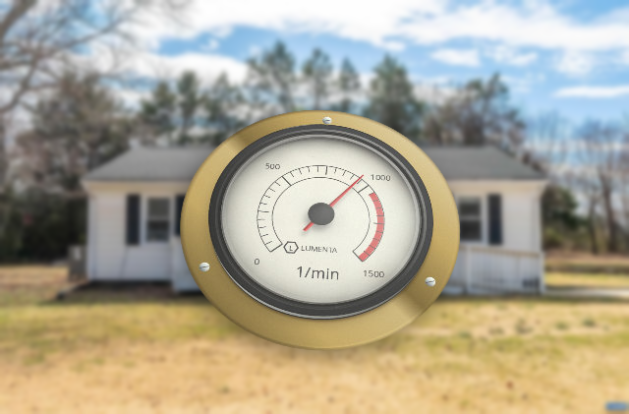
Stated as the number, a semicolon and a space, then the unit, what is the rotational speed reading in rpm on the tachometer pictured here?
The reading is 950; rpm
